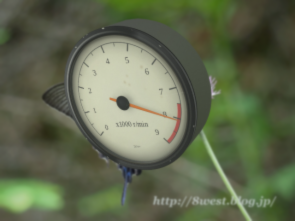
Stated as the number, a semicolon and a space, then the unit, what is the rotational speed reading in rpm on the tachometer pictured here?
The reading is 8000; rpm
